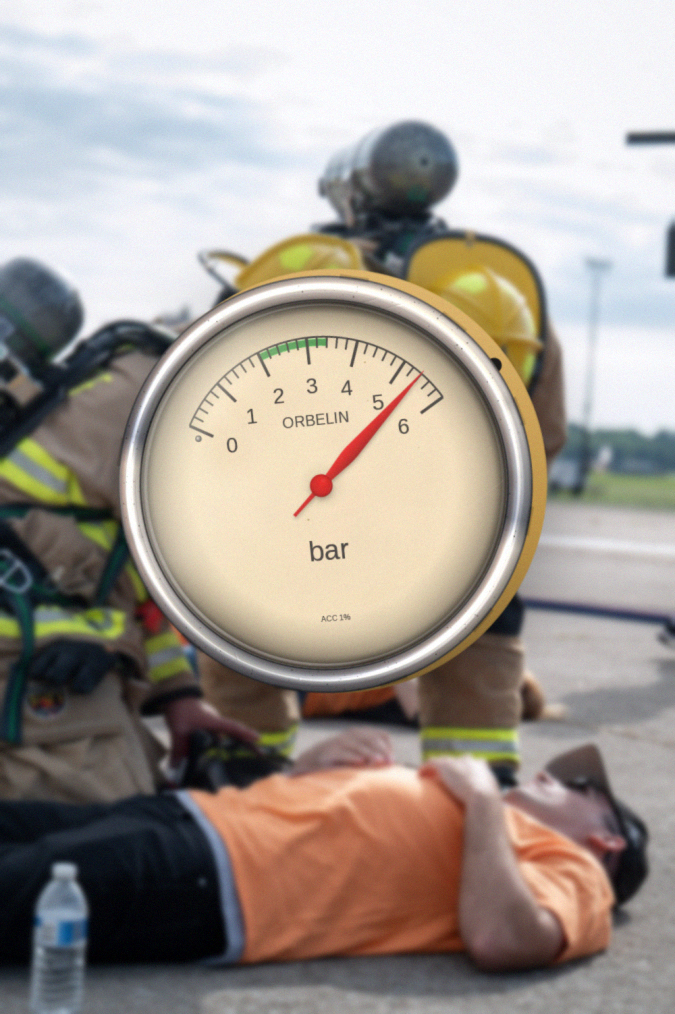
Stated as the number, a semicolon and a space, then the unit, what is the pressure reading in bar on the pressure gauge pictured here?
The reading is 5.4; bar
